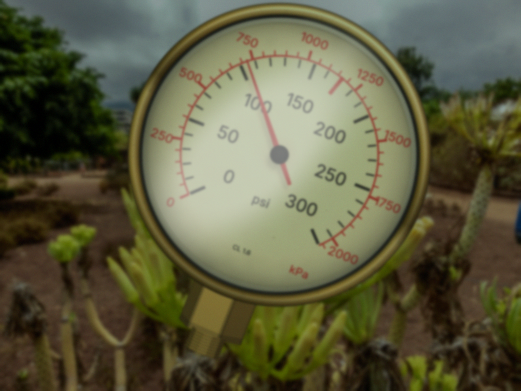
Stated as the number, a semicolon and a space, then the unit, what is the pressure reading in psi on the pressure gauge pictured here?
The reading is 105; psi
